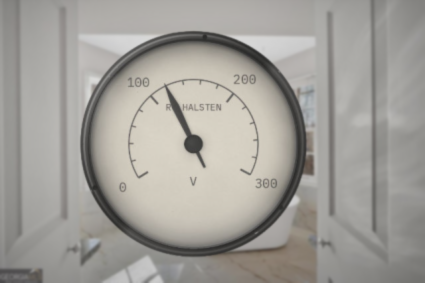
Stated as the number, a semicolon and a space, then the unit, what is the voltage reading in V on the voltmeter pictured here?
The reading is 120; V
